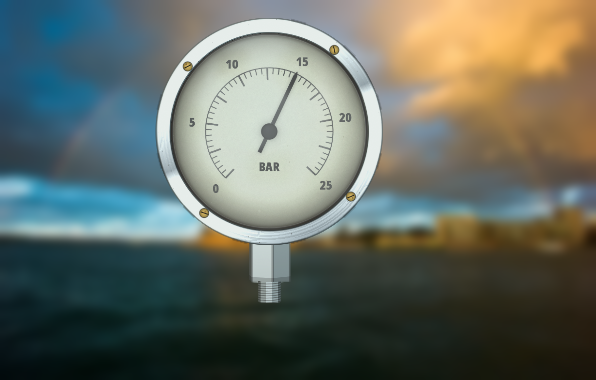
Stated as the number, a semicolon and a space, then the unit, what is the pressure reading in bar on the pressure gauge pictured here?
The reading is 15; bar
